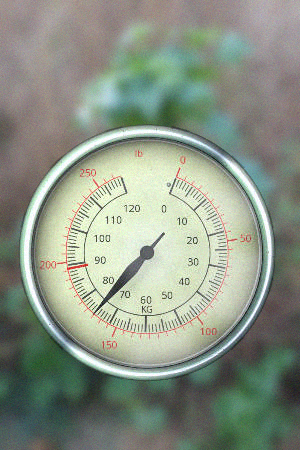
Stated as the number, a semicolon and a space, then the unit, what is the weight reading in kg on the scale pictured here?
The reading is 75; kg
